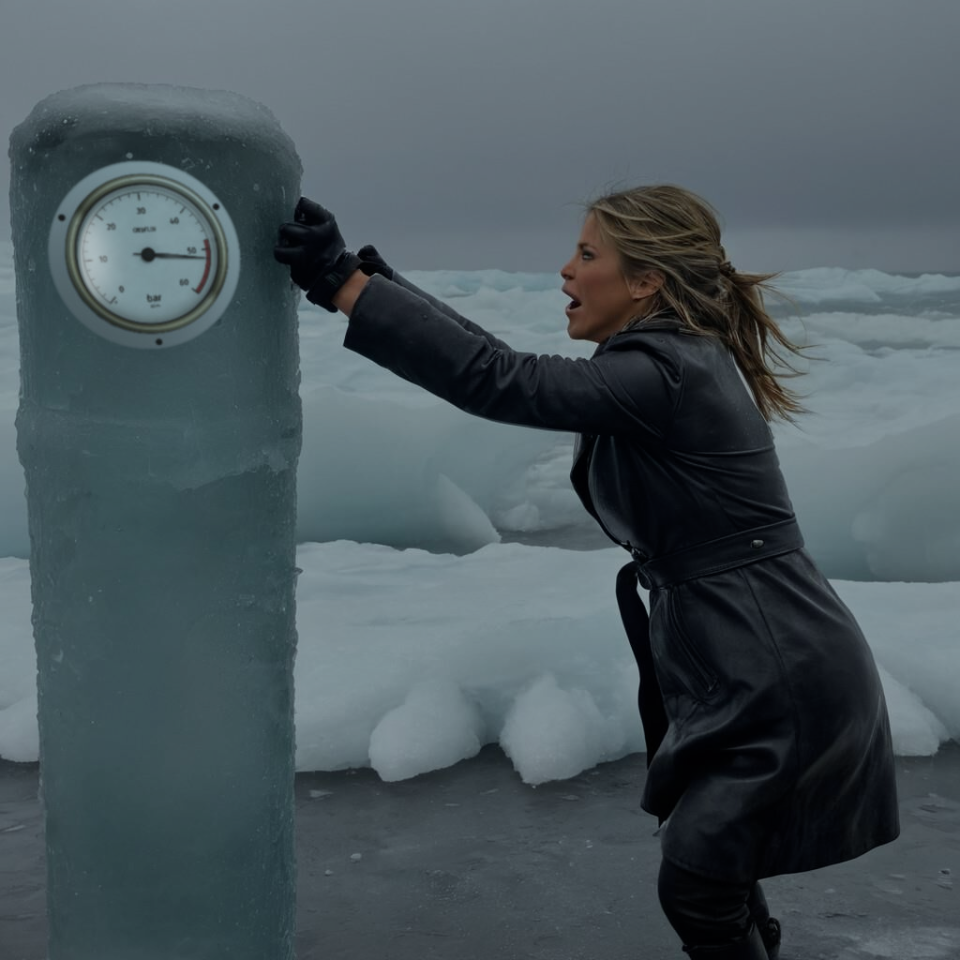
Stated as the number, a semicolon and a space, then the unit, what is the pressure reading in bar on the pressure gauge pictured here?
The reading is 52; bar
